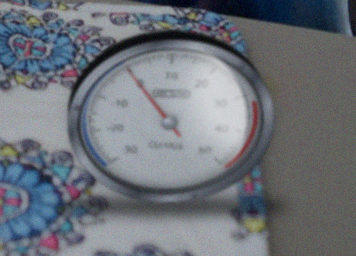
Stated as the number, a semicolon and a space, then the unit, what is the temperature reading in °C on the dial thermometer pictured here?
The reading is 0; °C
